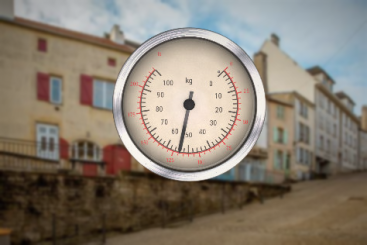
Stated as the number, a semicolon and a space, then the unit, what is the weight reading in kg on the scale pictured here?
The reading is 54; kg
